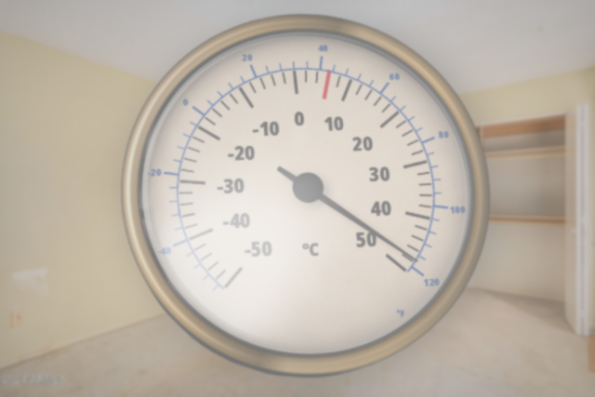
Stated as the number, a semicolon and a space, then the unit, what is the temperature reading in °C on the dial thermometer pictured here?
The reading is 48; °C
